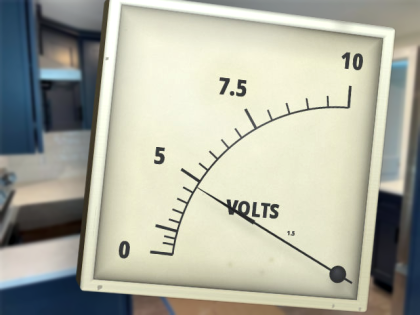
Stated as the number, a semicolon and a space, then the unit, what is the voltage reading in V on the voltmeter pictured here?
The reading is 4.75; V
